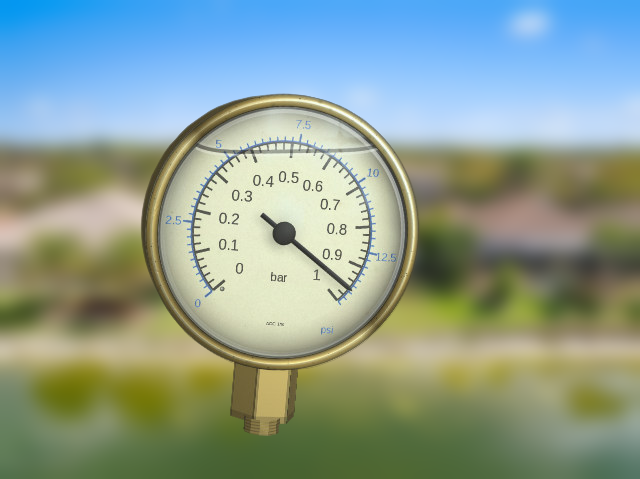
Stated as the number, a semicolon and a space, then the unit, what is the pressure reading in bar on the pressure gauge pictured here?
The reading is 0.96; bar
